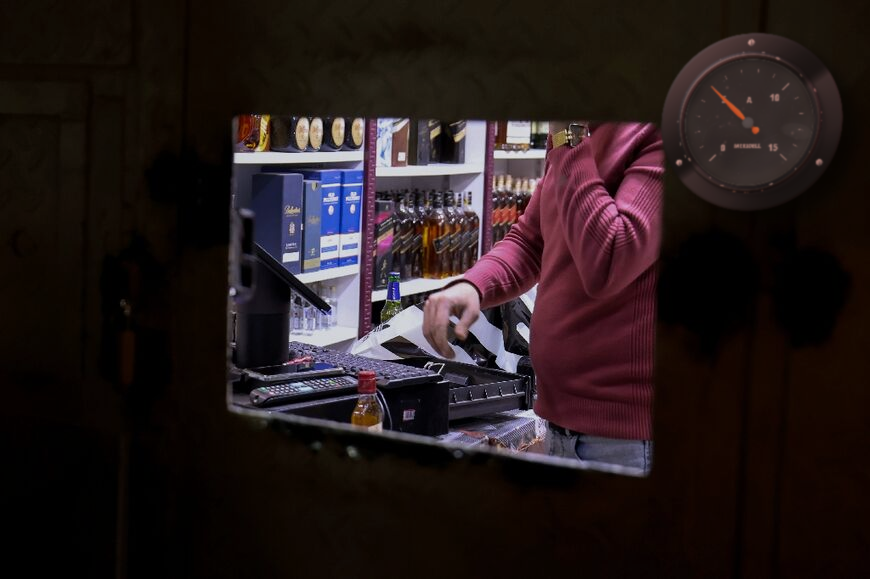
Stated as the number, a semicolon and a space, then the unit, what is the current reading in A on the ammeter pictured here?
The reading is 5; A
